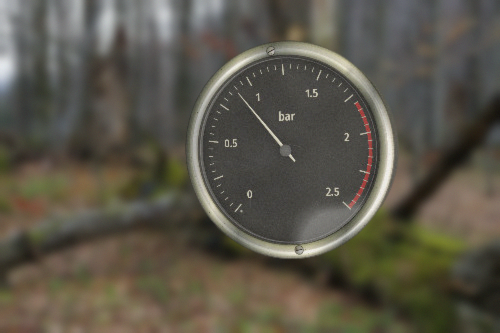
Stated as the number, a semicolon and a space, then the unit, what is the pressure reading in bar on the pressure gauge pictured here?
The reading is 0.9; bar
